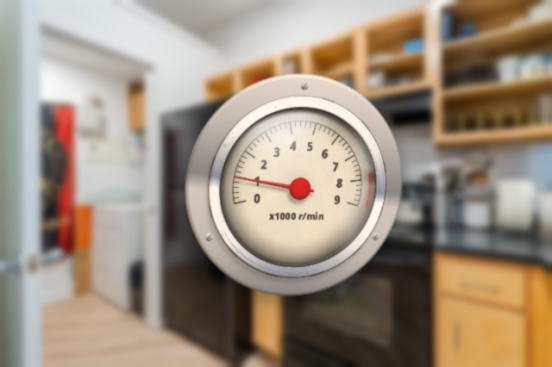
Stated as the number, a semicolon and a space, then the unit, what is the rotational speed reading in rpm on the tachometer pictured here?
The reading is 1000; rpm
